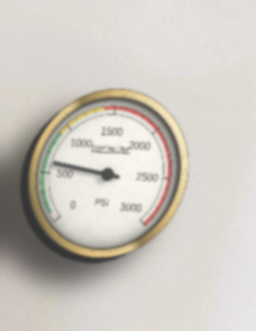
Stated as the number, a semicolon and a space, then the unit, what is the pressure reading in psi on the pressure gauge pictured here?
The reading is 600; psi
